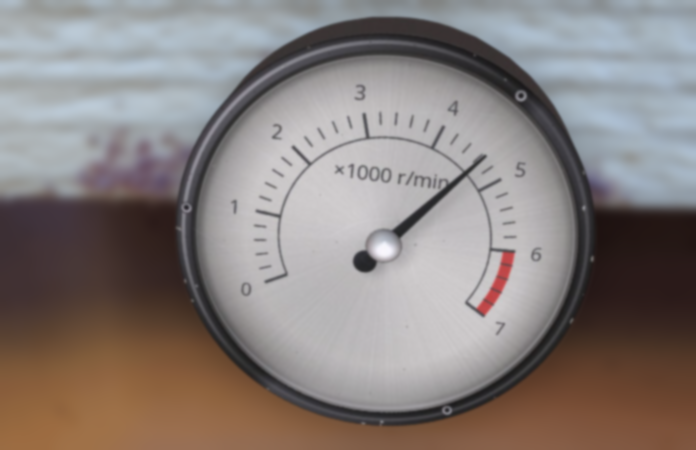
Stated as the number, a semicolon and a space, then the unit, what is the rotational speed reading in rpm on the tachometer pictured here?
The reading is 4600; rpm
